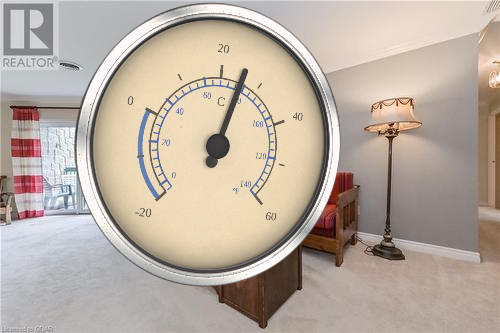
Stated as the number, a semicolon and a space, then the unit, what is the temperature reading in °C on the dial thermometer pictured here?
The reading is 25; °C
